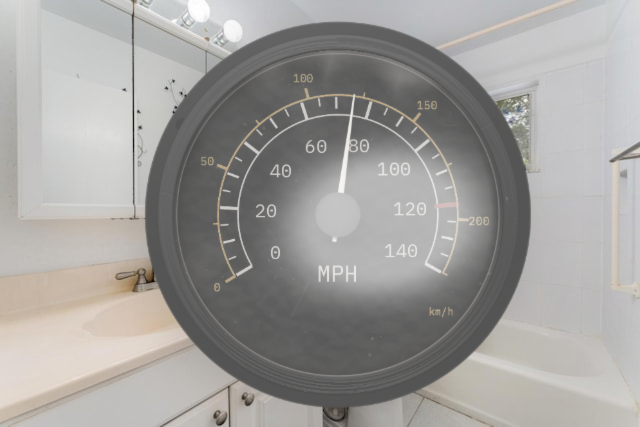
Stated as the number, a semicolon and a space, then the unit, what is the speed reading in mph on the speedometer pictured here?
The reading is 75; mph
